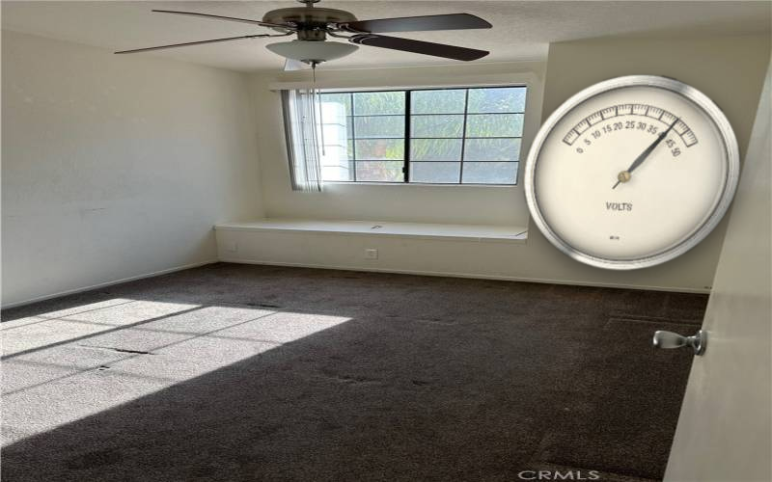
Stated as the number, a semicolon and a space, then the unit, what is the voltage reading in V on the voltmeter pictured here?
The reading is 40; V
